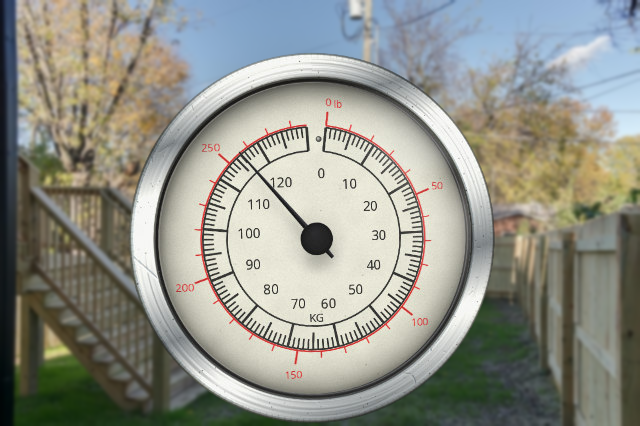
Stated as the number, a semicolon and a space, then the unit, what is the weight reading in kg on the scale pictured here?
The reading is 116; kg
